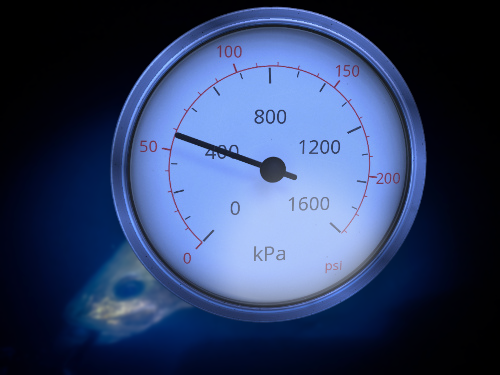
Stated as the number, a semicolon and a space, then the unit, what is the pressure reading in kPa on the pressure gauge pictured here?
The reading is 400; kPa
